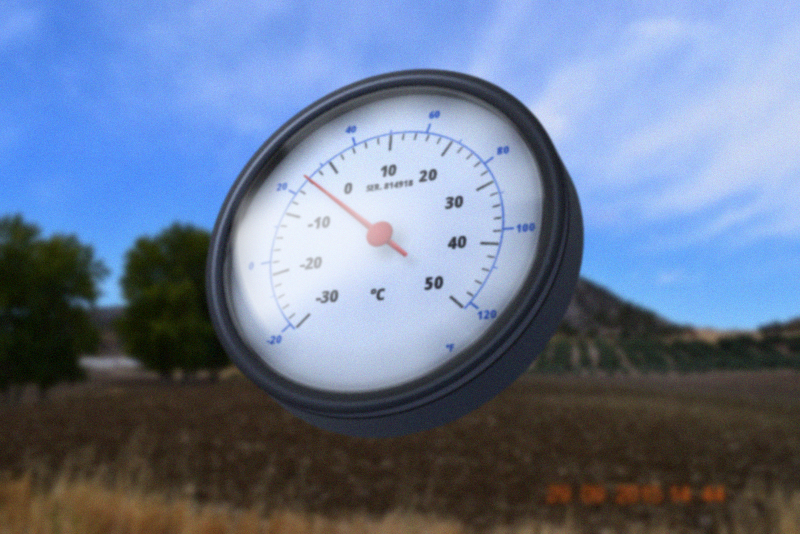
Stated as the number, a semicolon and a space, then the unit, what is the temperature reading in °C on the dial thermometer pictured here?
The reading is -4; °C
